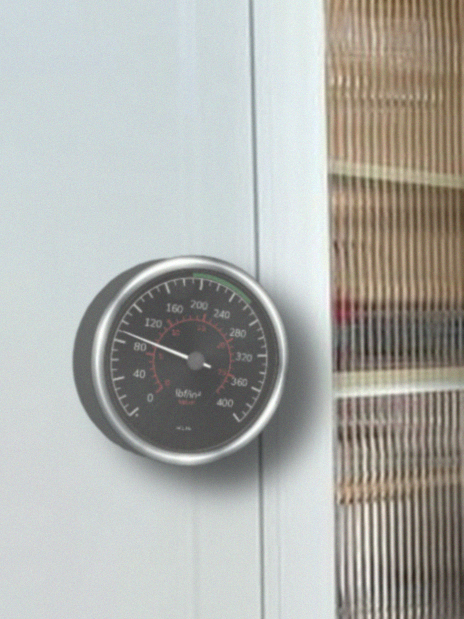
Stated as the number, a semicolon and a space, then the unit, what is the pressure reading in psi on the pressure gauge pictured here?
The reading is 90; psi
